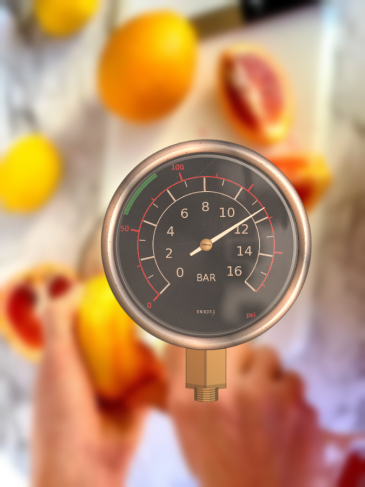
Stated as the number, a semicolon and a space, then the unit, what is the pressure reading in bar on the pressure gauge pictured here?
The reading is 11.5; bar
